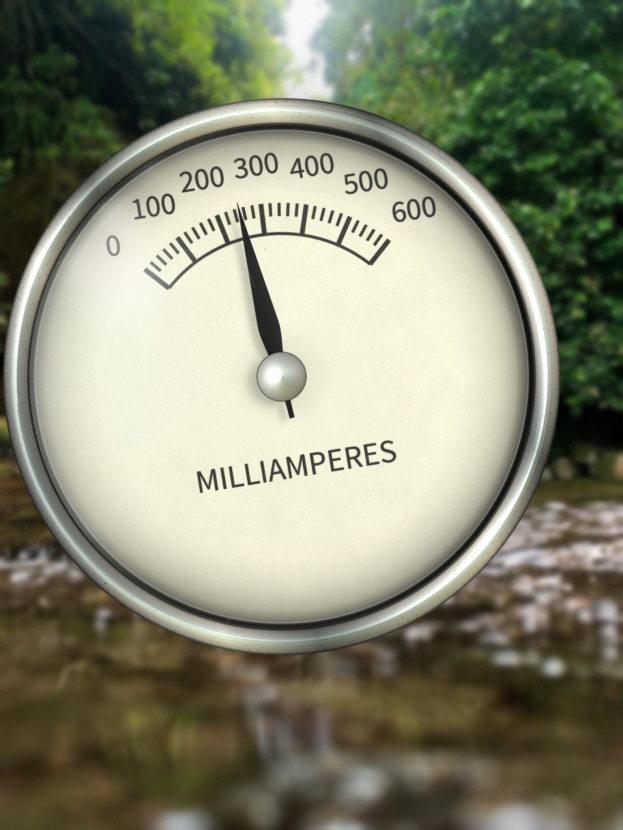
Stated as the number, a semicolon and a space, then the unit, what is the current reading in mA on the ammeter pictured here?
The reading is 250; mA
